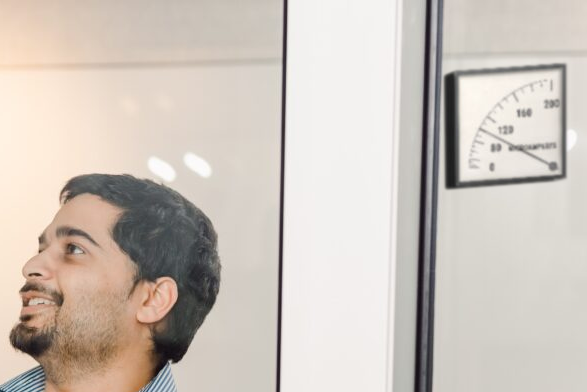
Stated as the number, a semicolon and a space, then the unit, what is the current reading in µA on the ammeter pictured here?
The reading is 100; µA
